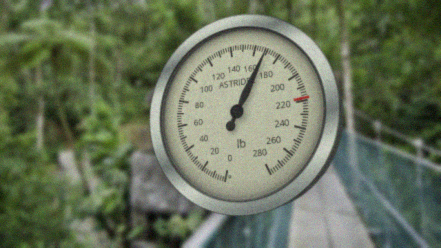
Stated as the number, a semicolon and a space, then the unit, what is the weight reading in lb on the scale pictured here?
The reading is 170; lb
